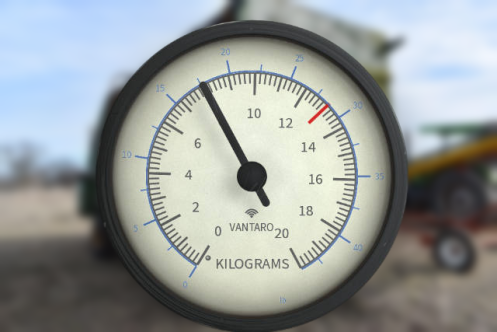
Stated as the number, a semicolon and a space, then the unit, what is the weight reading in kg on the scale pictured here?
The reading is 8; kg
